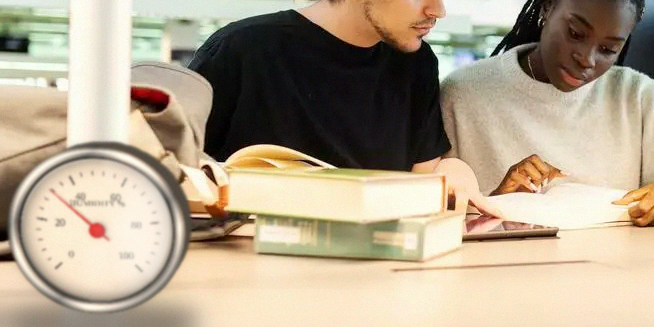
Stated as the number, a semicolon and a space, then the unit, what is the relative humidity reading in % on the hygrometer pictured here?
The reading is 32; %
